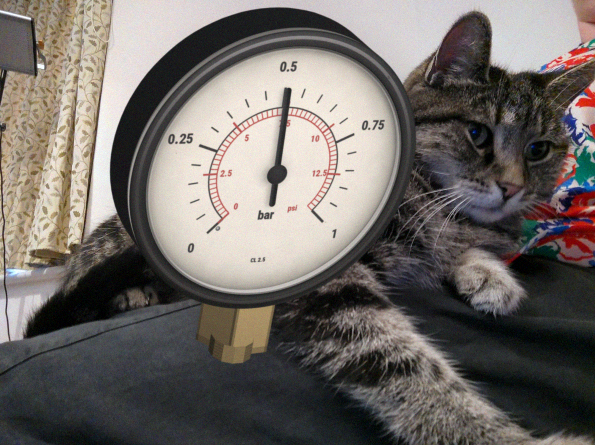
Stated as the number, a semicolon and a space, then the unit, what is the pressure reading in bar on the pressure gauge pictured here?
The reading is 0.5; bar
